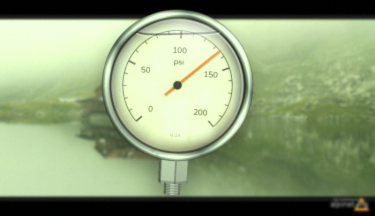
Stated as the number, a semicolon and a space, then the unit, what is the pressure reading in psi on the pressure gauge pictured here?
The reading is 135; psi
